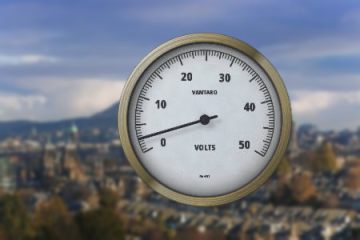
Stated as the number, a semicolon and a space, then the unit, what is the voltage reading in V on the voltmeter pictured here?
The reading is 2.5; V
